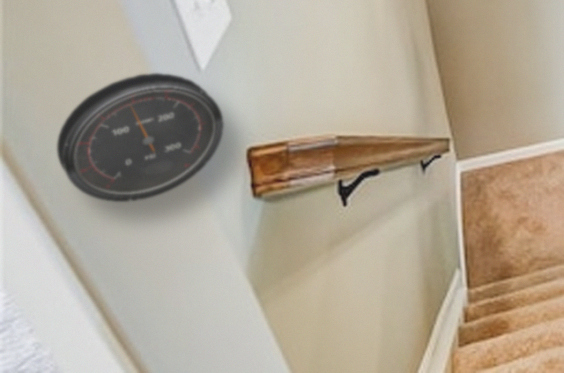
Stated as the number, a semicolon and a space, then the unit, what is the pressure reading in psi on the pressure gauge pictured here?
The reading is 140; psi
